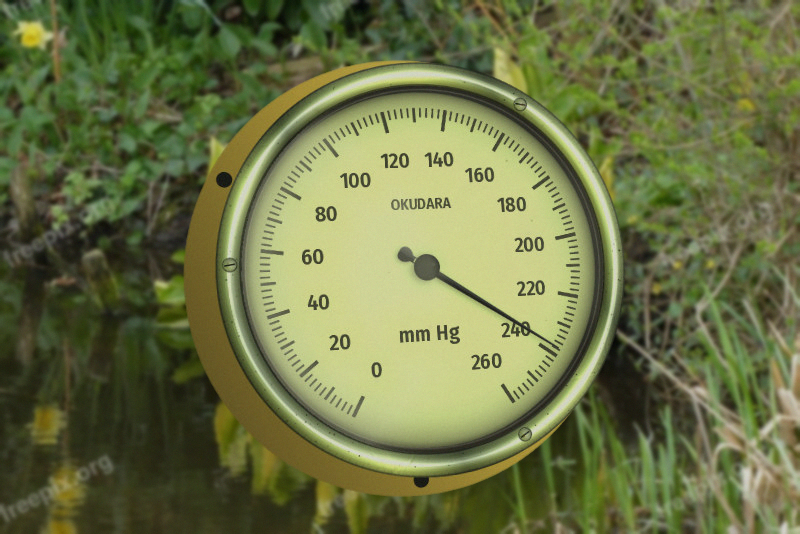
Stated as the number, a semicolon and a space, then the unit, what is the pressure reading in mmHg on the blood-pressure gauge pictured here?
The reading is 238; mmHg
